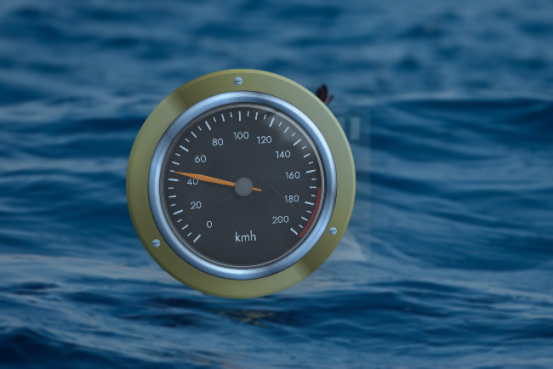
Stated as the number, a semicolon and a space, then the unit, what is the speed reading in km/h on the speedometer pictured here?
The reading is 45; km/h
